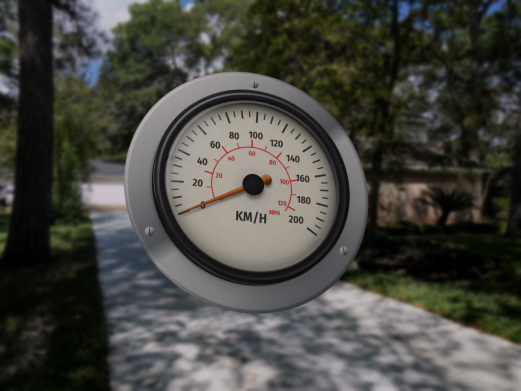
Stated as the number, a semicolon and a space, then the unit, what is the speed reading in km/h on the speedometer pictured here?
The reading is 0; km/h
